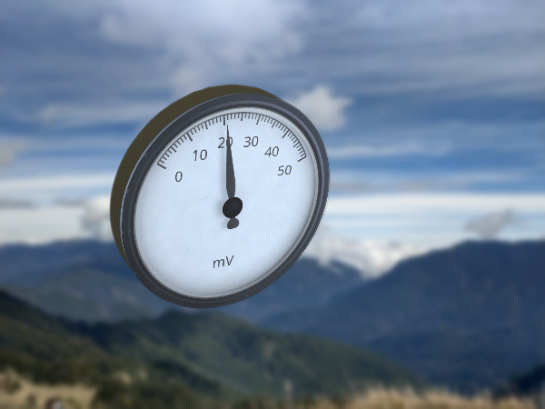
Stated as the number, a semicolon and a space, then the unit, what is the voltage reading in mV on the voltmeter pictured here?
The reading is 20; mV
